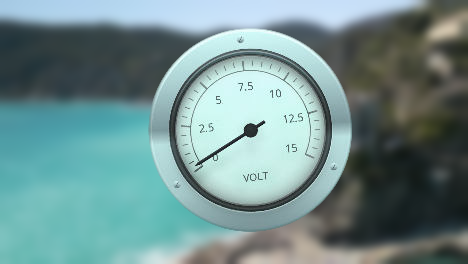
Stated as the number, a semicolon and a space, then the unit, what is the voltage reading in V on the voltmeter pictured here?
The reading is 0.25; V
